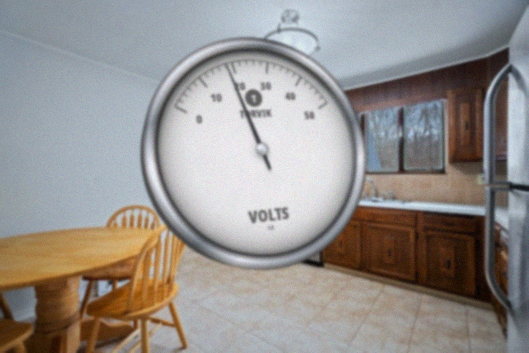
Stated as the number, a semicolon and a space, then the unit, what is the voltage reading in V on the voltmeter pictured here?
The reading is 18; V
